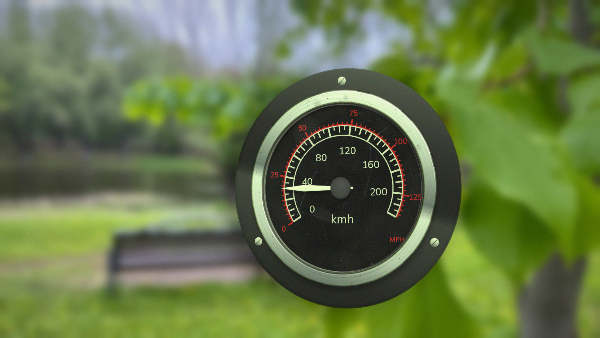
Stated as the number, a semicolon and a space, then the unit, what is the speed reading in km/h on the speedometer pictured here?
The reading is 30; km/h
